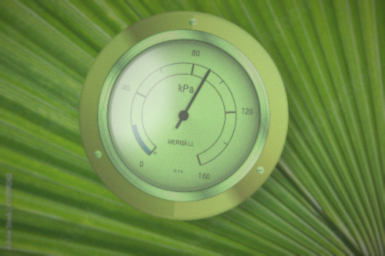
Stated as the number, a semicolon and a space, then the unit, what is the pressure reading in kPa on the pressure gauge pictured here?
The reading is 90; kPa
